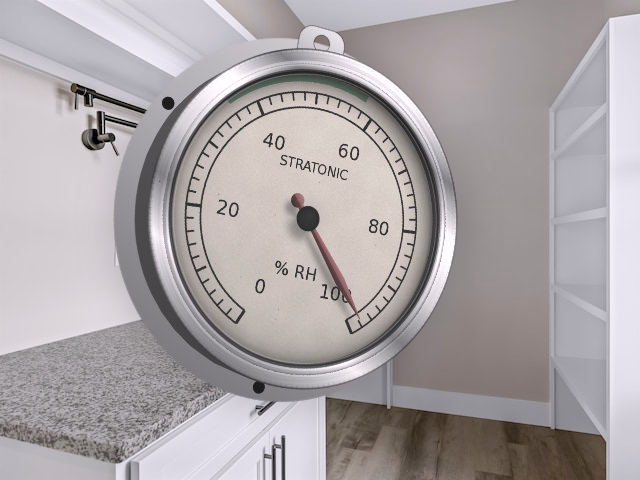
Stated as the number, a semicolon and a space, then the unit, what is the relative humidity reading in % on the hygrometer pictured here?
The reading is 98; %
